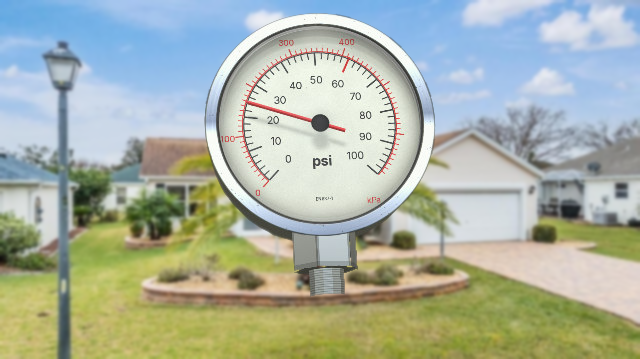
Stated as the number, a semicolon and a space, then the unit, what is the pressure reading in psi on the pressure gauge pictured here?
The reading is 24; psi
